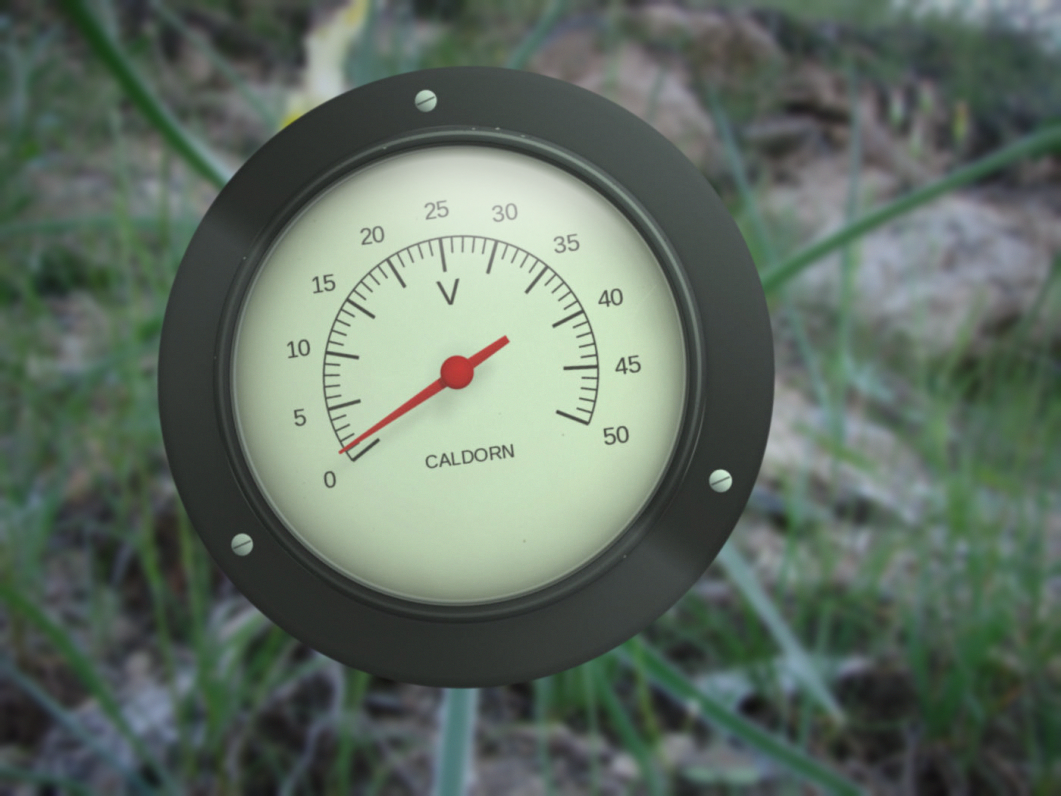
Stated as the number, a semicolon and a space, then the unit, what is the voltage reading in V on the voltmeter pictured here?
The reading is 1; V
